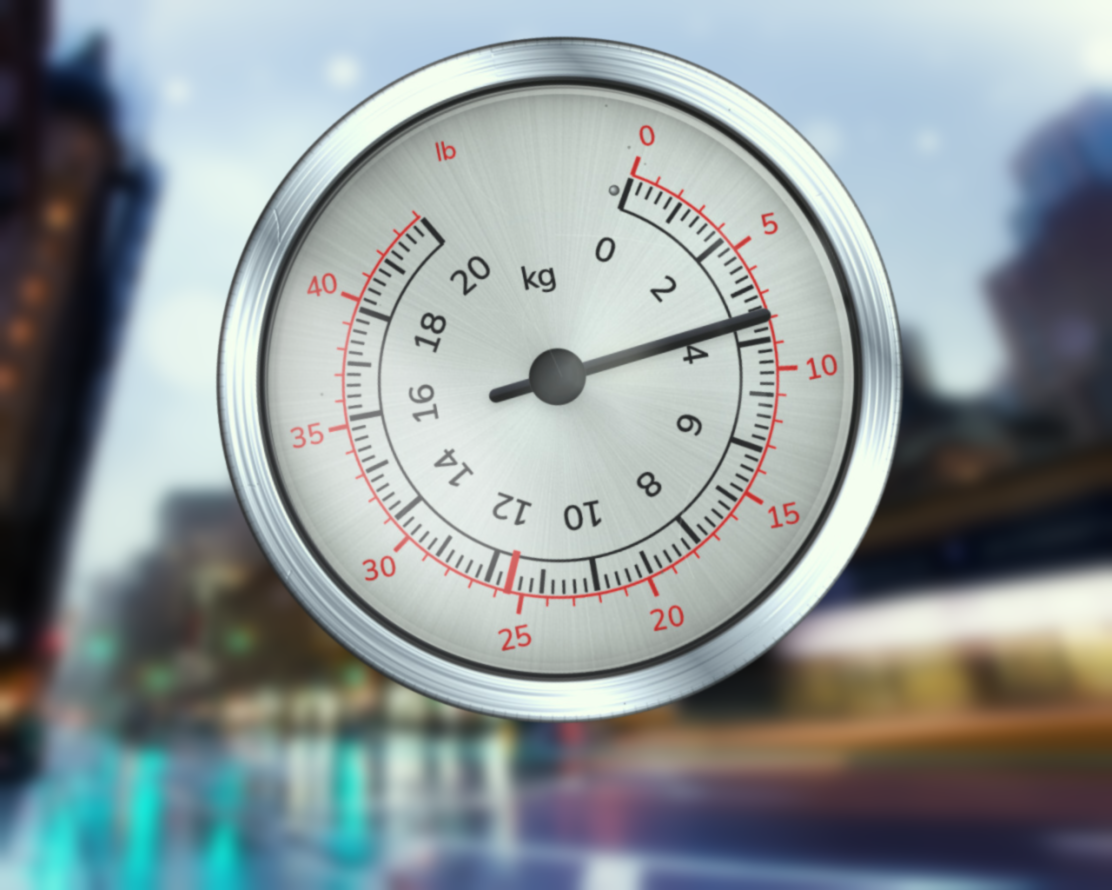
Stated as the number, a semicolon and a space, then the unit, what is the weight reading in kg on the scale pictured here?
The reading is 3.6; kg
